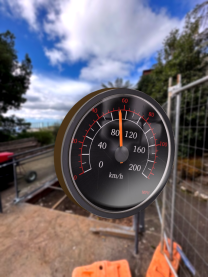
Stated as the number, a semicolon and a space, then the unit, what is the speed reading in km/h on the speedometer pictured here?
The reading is 90; km/h
